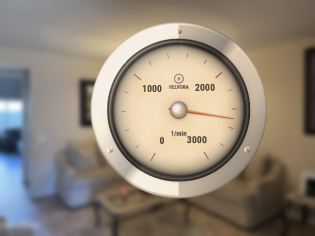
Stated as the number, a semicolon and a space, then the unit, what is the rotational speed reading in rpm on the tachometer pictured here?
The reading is 2500; rpm
